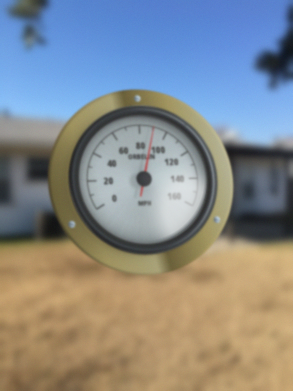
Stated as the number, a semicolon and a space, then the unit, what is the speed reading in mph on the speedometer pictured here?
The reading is 90; mph
